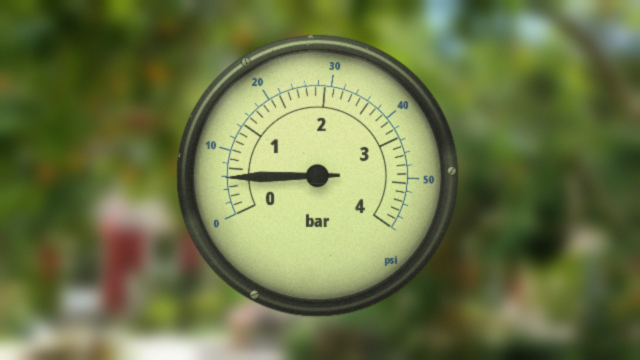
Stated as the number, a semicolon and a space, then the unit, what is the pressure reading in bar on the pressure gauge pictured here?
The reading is 0.4; bar
